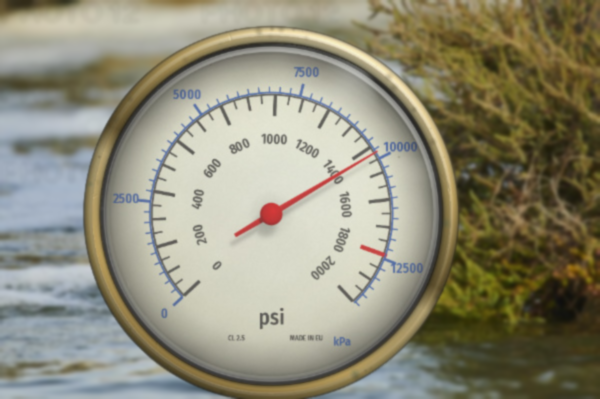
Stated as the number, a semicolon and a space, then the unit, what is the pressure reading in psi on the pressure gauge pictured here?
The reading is 1425; psi
